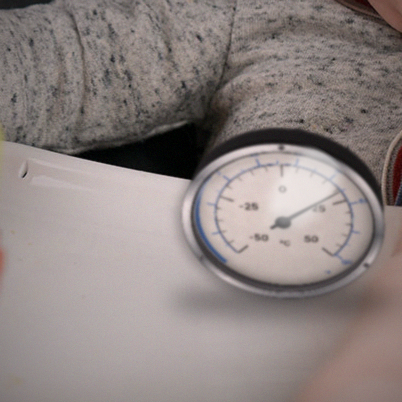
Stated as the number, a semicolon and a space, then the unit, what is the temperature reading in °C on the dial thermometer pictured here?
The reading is 20; °C
